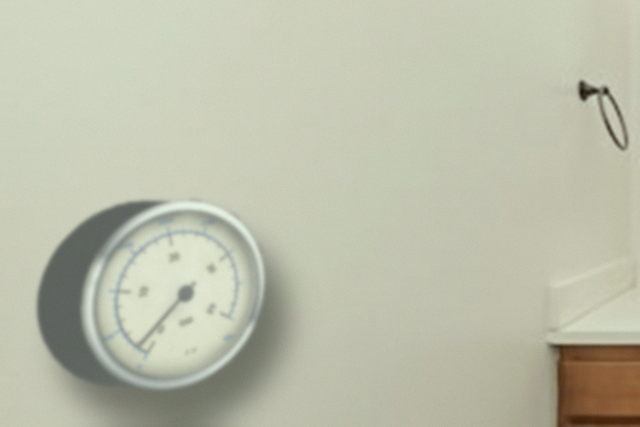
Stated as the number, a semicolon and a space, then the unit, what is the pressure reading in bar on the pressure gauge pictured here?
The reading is 2; bar
